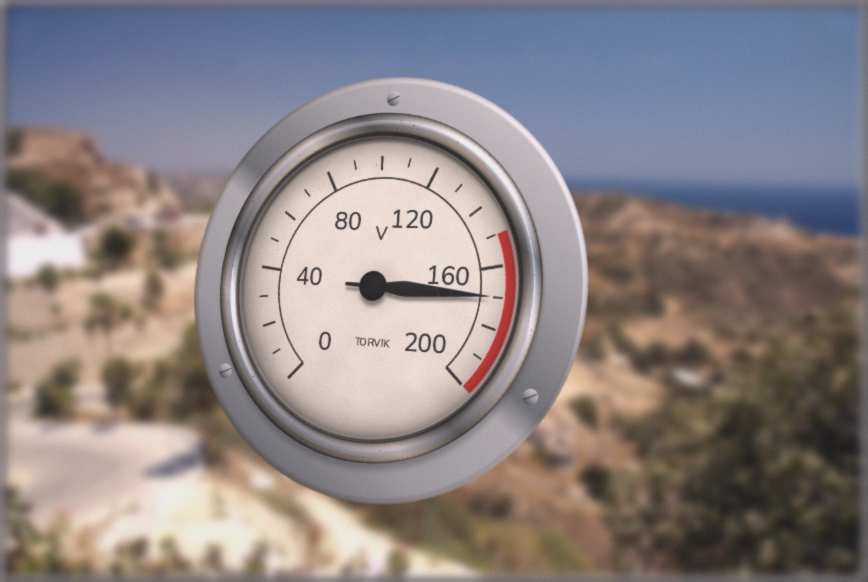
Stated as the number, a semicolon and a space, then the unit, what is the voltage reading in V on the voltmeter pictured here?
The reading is 170; V
